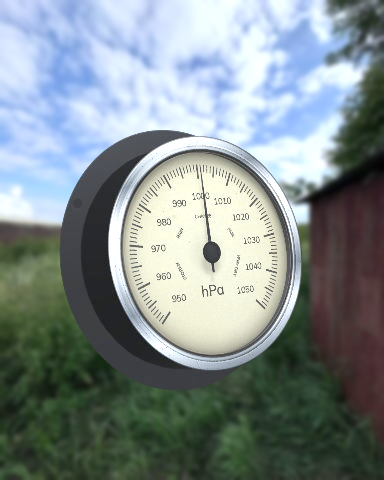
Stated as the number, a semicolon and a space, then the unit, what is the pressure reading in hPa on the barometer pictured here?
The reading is 1000; hPa
